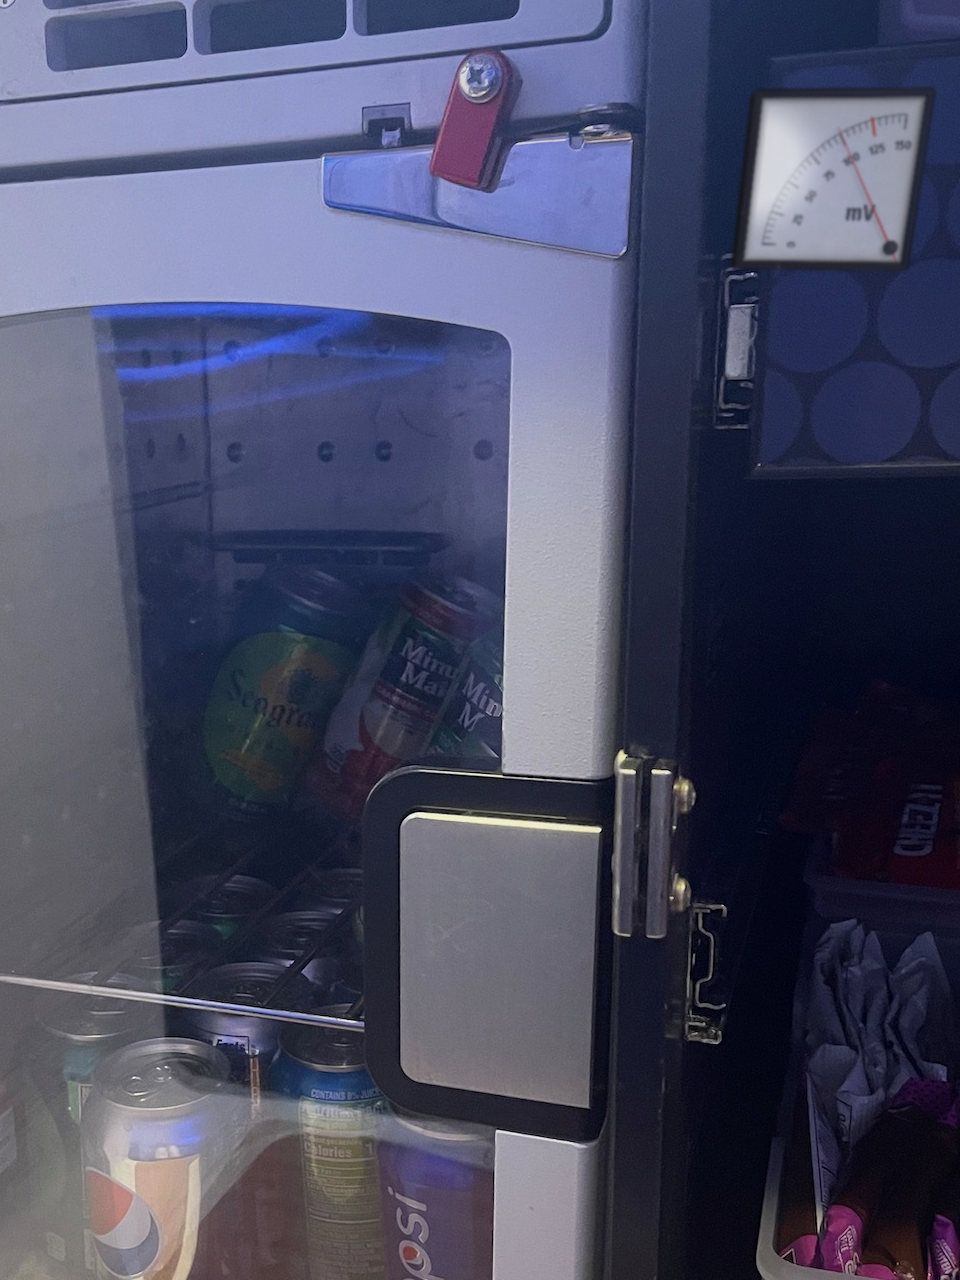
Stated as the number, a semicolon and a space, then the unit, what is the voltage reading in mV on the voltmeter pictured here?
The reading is 100; mV
